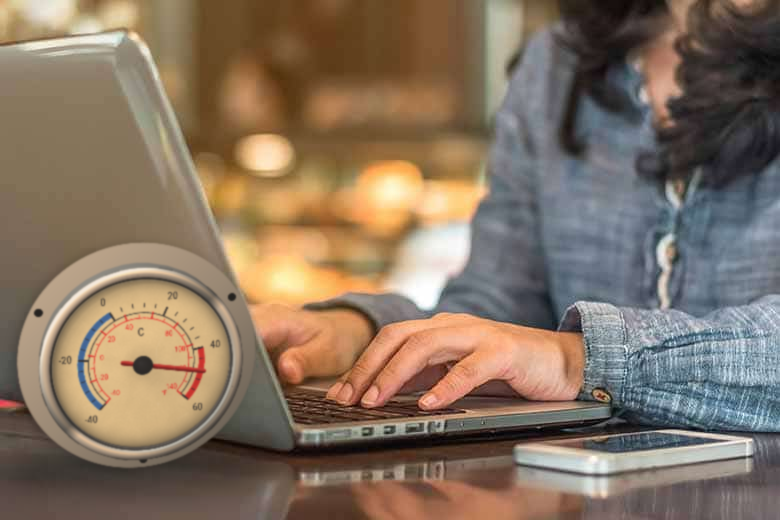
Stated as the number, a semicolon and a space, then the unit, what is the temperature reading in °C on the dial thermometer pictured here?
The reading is 48; °C
